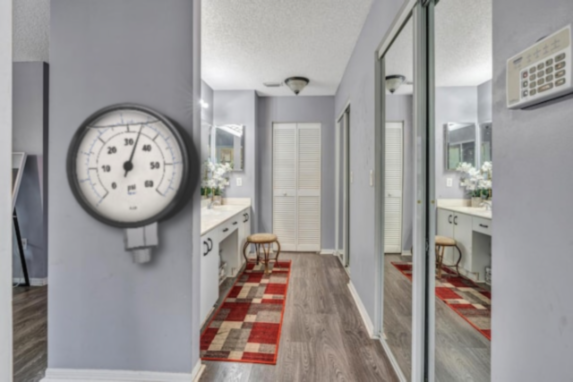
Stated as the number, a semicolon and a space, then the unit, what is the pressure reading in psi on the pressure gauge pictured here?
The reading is 35; psi
